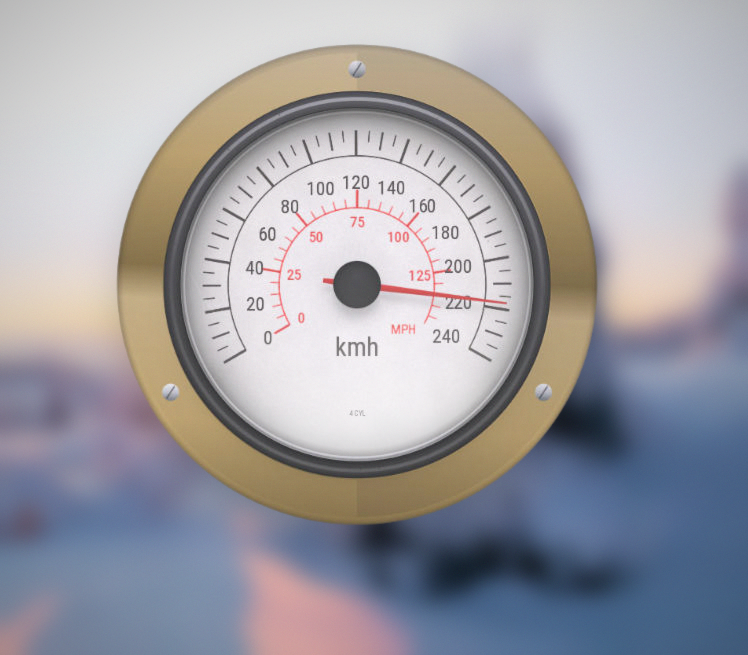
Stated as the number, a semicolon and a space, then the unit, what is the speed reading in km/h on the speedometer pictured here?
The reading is 217.5; km/h
